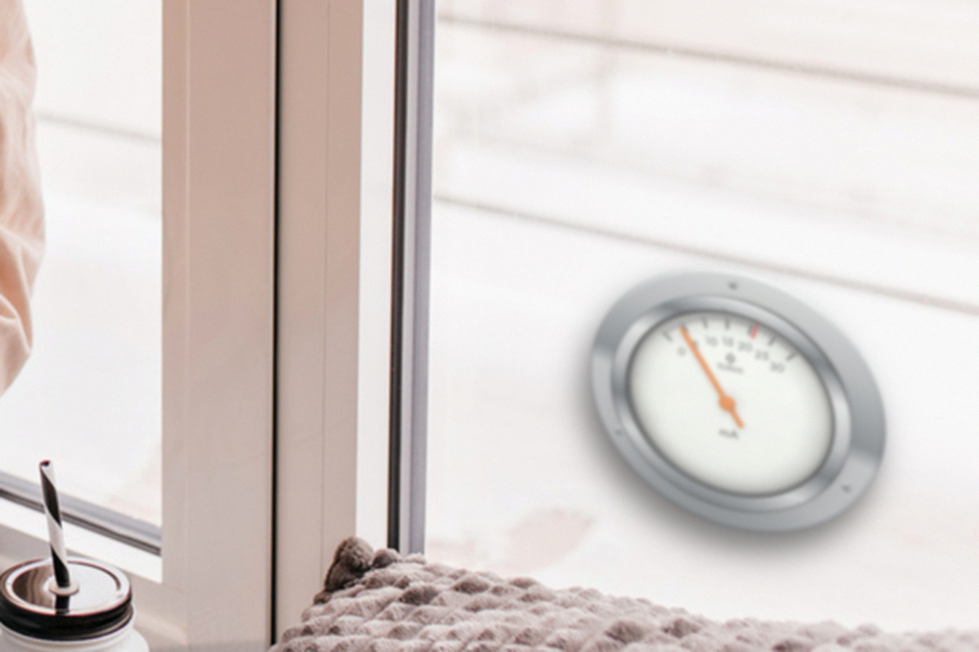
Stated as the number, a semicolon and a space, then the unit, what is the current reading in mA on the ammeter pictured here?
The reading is 5; mA
